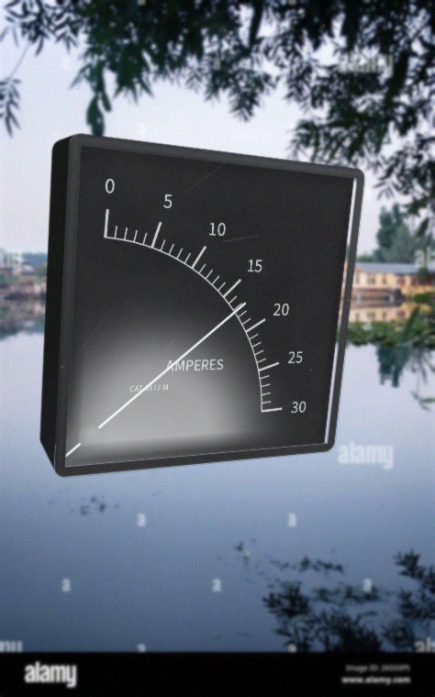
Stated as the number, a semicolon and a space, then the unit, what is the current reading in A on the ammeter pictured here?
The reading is 17; A
